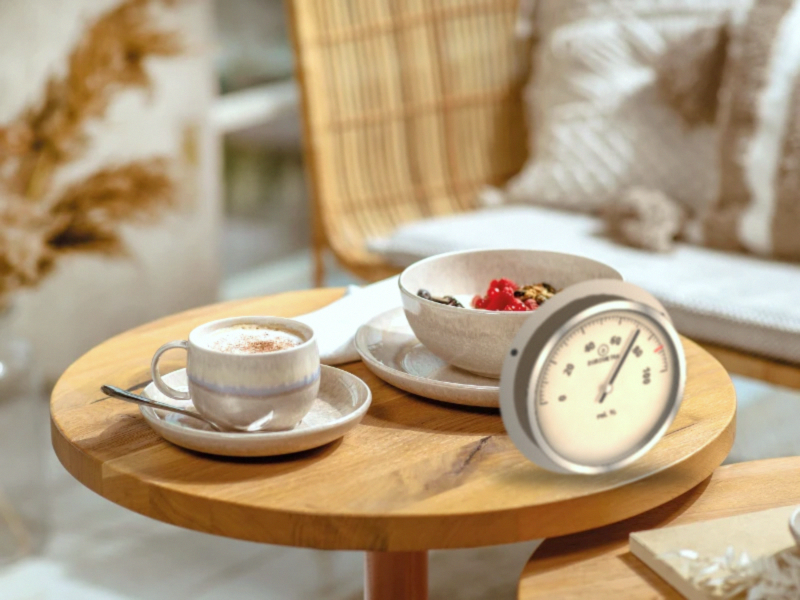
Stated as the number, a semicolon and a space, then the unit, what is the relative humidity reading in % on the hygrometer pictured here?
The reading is 70; %
